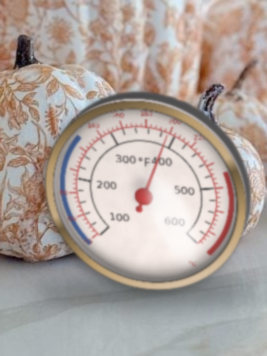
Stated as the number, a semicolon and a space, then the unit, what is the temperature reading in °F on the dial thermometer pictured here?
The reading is 390; °F
